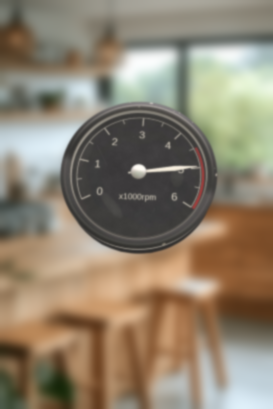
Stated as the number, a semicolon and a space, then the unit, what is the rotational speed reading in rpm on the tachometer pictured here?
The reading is 5000; rpm
